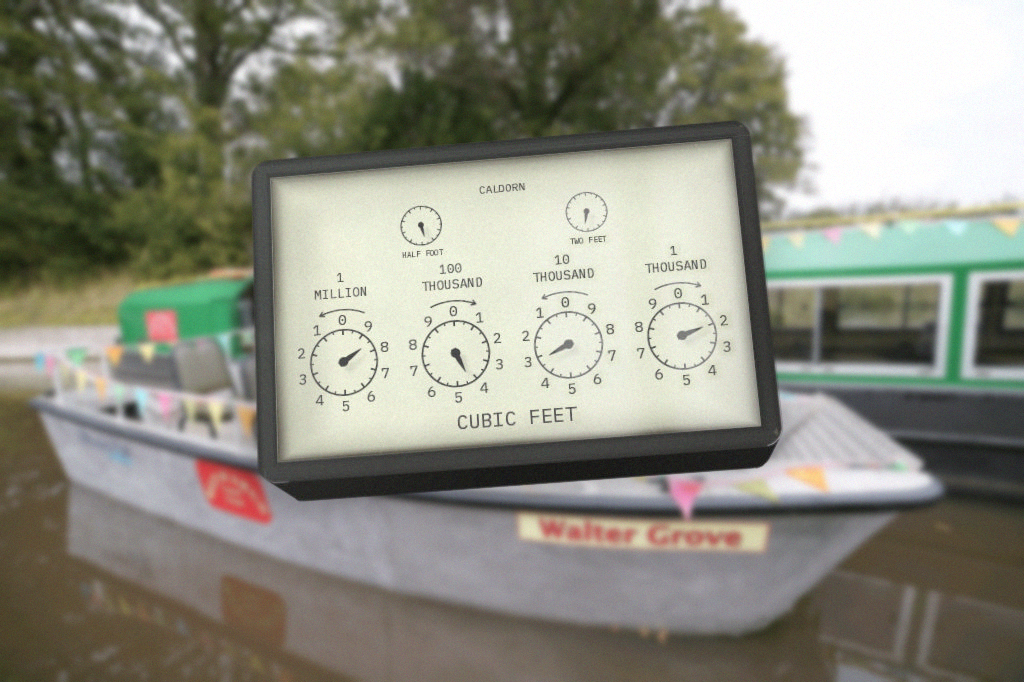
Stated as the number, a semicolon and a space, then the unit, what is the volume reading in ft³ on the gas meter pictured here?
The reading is 843200; ft³
